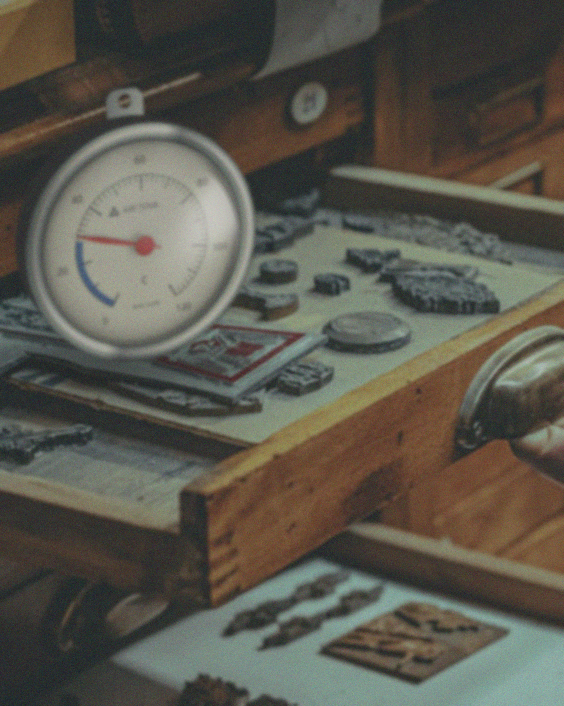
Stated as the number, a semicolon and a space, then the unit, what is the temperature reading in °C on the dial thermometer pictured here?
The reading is 30; °C
